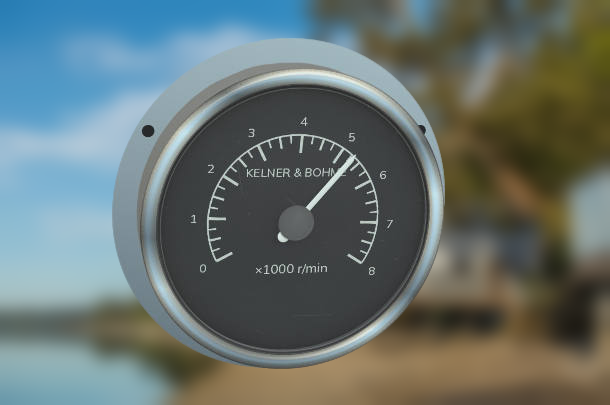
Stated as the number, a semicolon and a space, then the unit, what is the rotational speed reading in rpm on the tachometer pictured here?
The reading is 5250; rpm
